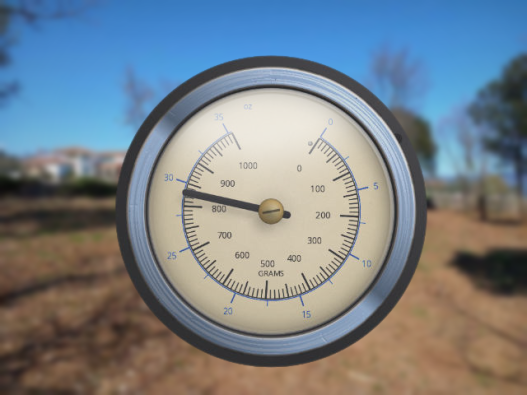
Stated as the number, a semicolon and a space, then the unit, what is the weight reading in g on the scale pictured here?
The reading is 830; g
